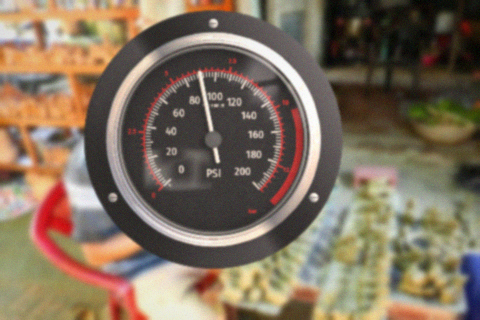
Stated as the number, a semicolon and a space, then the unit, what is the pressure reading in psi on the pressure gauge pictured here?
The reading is 90; psi
